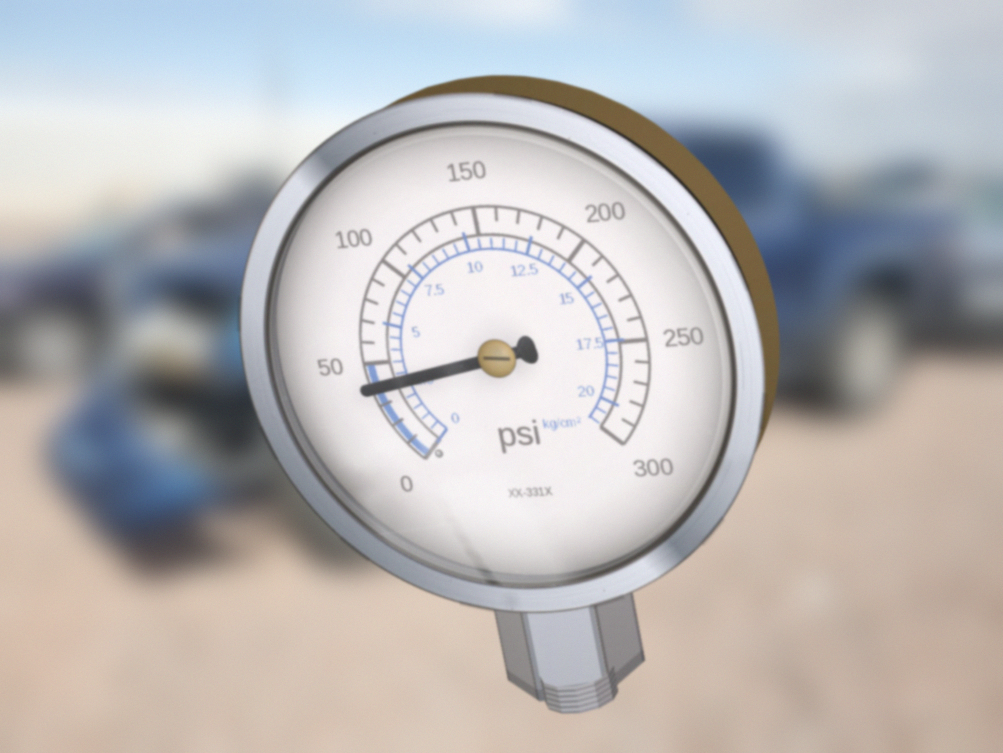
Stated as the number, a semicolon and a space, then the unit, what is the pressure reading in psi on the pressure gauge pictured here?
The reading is 40; psi
